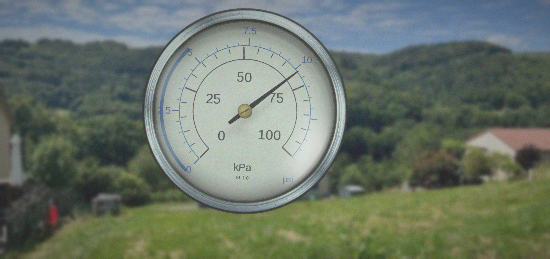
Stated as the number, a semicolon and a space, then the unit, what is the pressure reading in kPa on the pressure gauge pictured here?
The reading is 70; kPa
